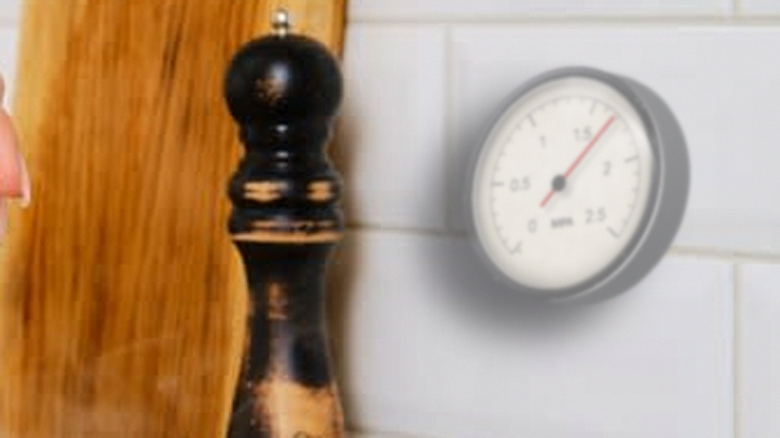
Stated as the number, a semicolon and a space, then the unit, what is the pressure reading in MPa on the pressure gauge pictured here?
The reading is 1.7; MPa
